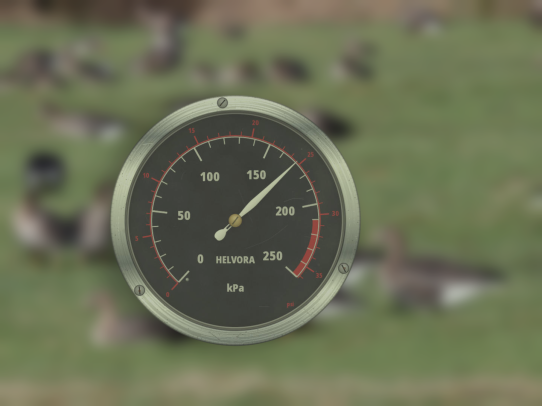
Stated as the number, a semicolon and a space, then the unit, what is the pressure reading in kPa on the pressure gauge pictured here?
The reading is 170; kPa
